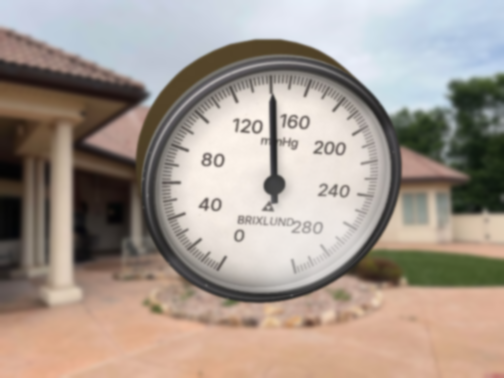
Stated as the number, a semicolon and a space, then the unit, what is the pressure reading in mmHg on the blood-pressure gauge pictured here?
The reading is 140; mmHg
